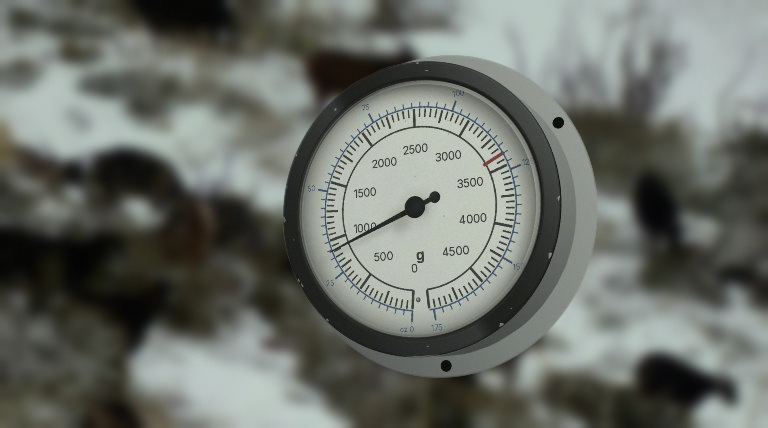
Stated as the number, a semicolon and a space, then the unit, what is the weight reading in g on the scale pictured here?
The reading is 900; g
